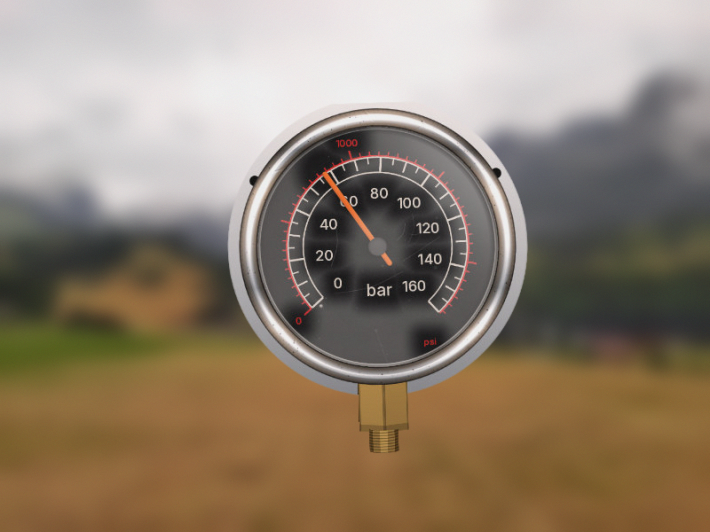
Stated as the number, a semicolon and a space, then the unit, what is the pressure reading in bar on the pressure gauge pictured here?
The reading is 57.5; bar
